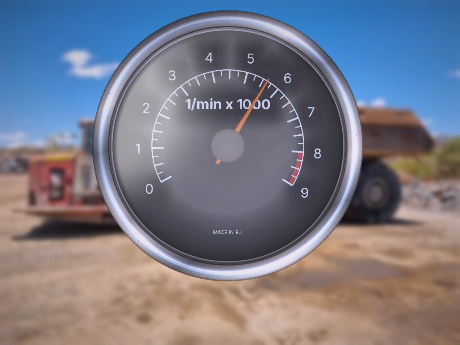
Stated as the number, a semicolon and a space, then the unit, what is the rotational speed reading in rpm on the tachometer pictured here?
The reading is 5625; rpm
